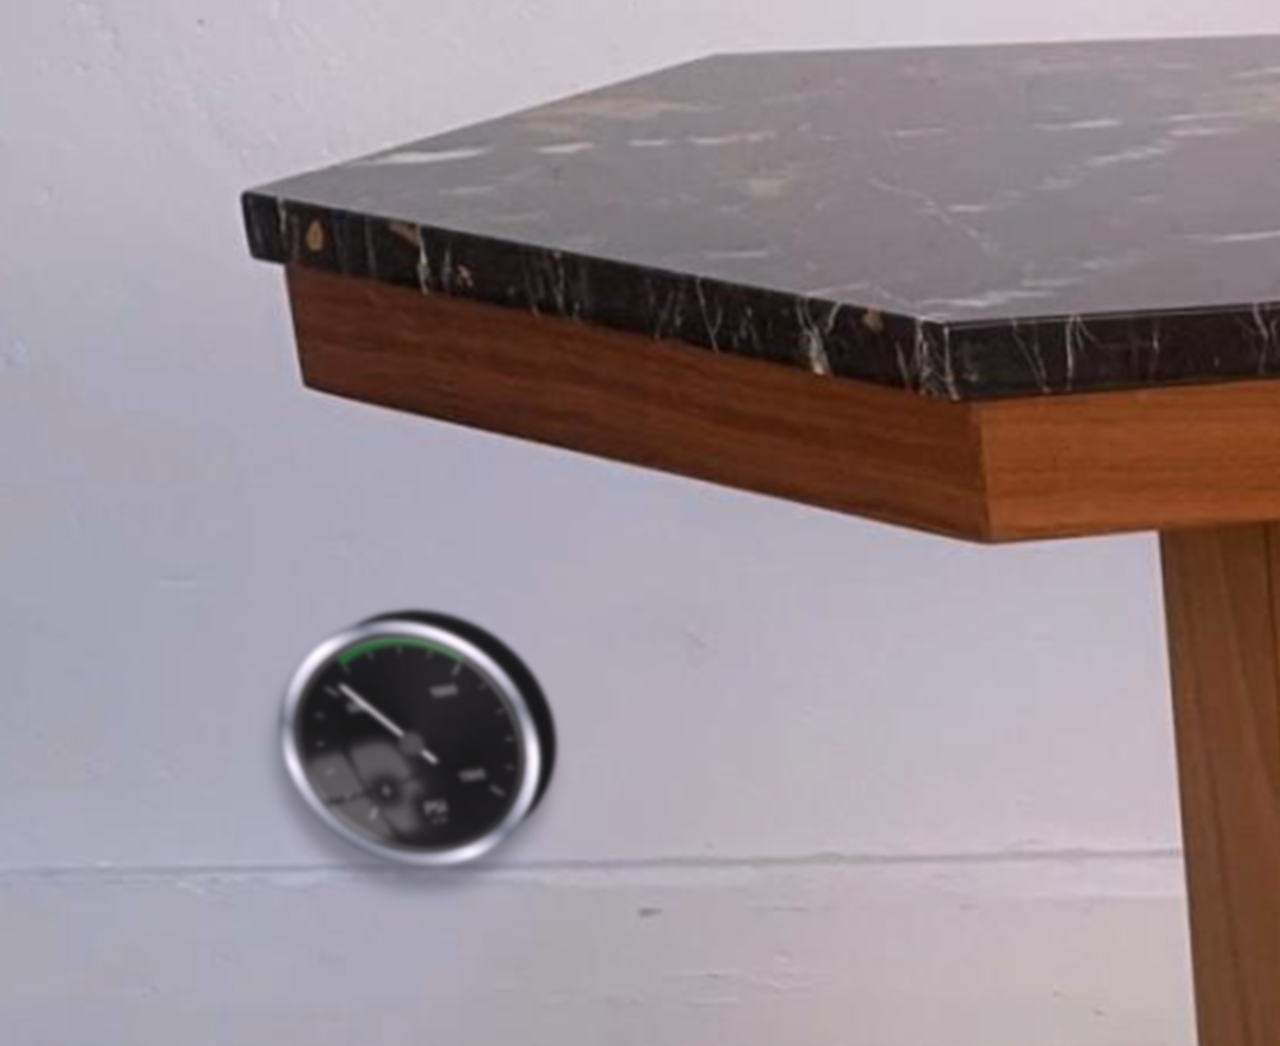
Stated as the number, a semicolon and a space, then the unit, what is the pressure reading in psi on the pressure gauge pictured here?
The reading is 550; psi
